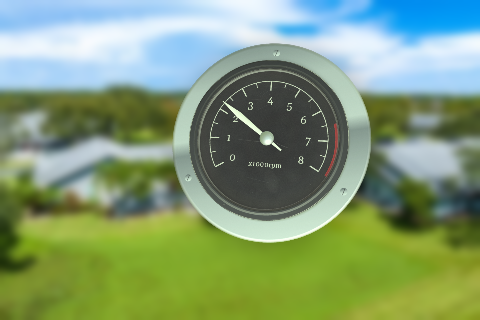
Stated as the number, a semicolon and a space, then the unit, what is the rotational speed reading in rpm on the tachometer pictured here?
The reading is 2250; rpm
